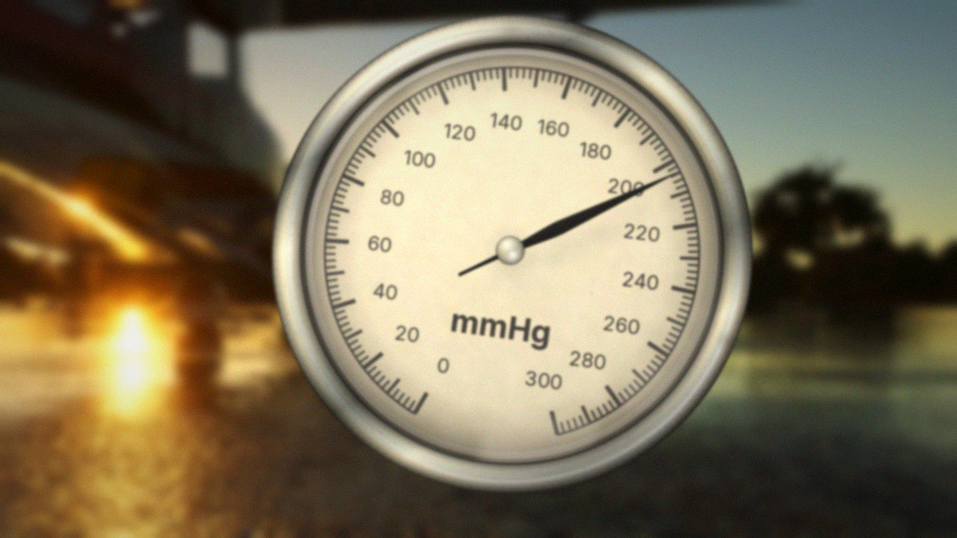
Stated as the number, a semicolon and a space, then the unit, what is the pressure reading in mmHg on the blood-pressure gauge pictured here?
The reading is 204; mmHg
